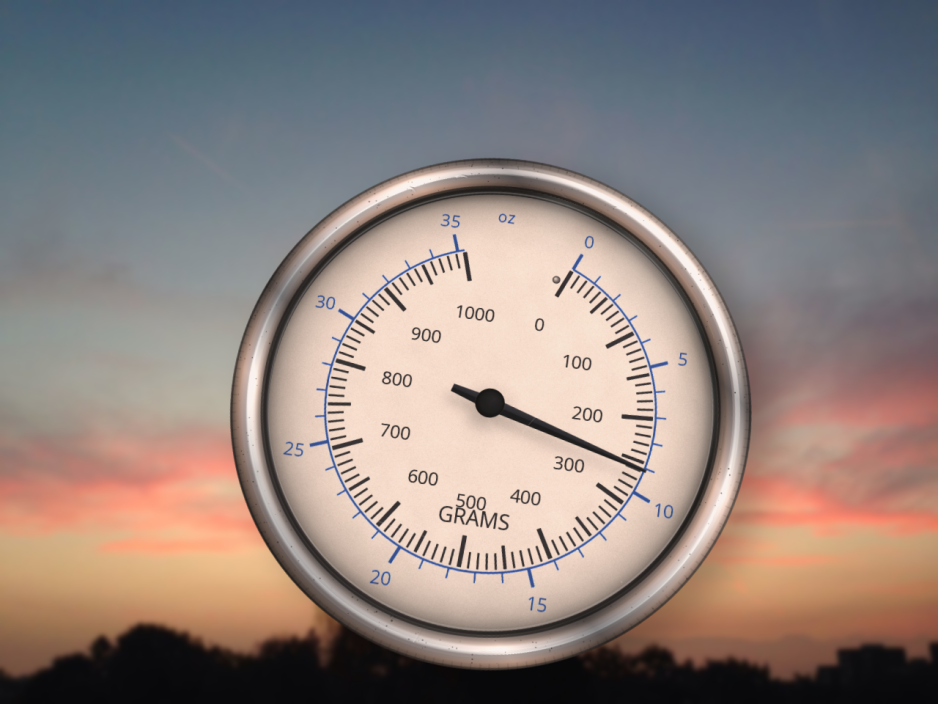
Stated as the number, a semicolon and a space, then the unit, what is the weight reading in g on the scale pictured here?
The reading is 260; g
